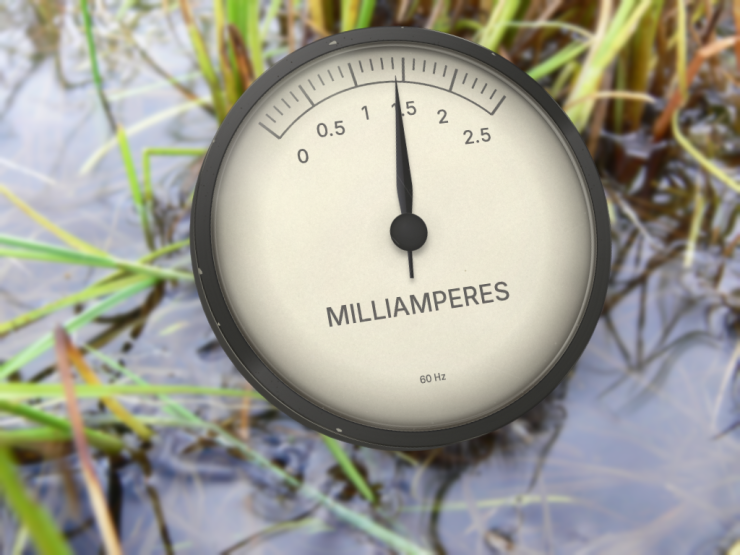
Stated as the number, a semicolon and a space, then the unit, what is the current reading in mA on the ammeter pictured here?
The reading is 1.4; mA
